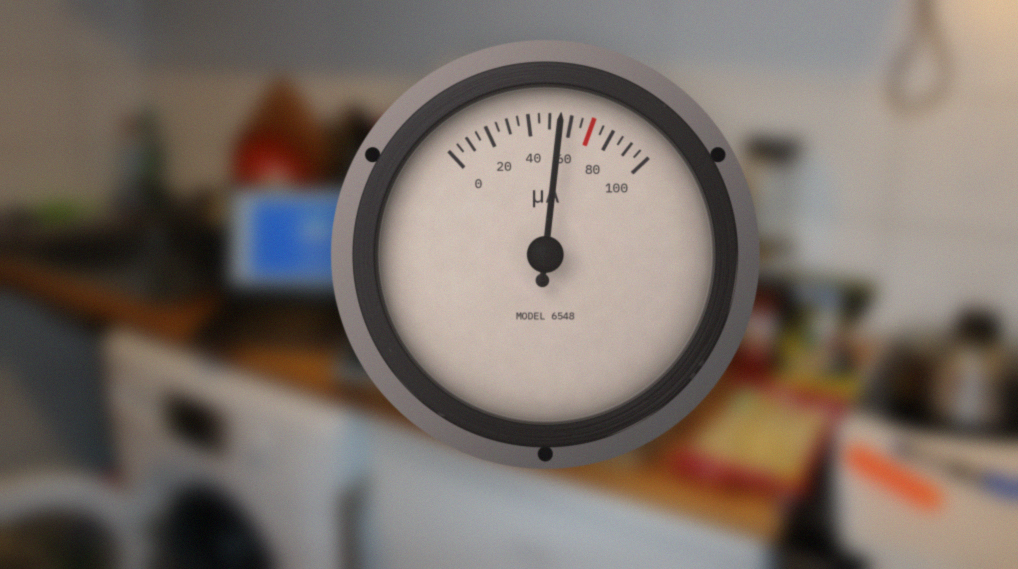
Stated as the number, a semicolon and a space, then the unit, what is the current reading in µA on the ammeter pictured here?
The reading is 55; µA
